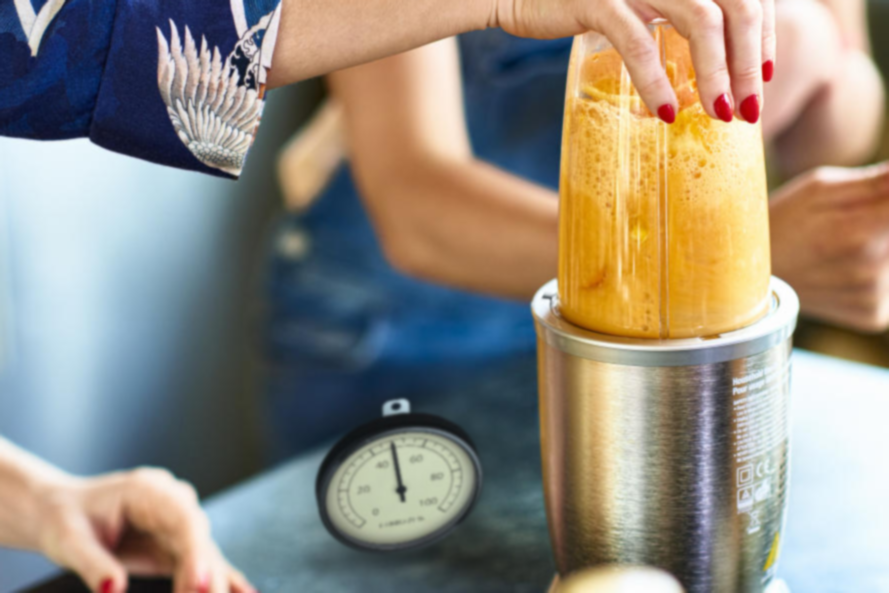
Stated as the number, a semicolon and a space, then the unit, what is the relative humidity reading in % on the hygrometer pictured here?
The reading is 48; %
